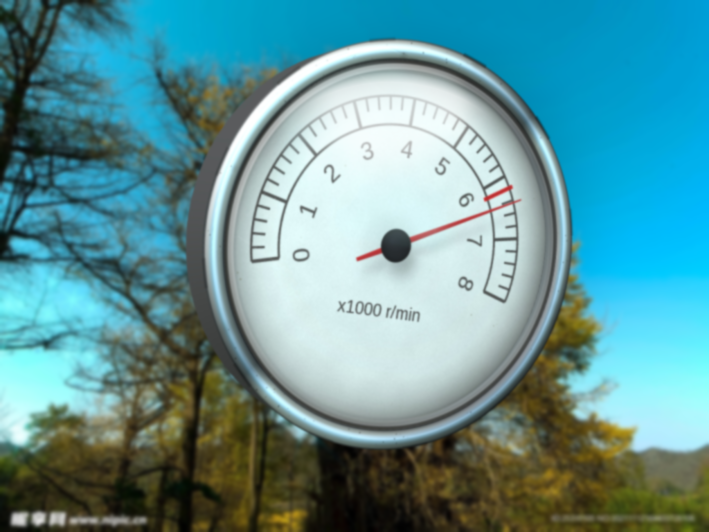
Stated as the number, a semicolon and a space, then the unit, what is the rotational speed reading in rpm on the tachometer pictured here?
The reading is 6400; rpm
